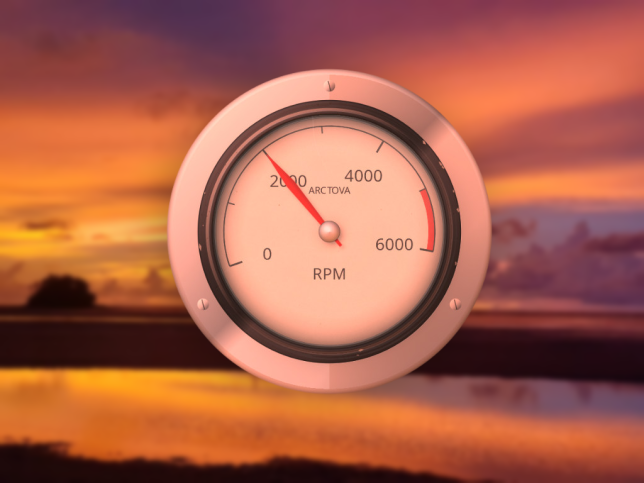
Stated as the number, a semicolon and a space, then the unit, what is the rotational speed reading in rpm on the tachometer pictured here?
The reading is 2000; rpm
